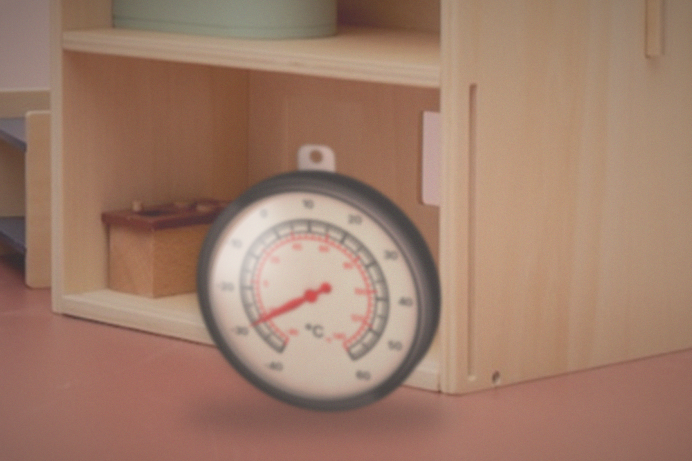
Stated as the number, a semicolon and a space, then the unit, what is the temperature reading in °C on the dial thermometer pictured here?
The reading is -30; °C
